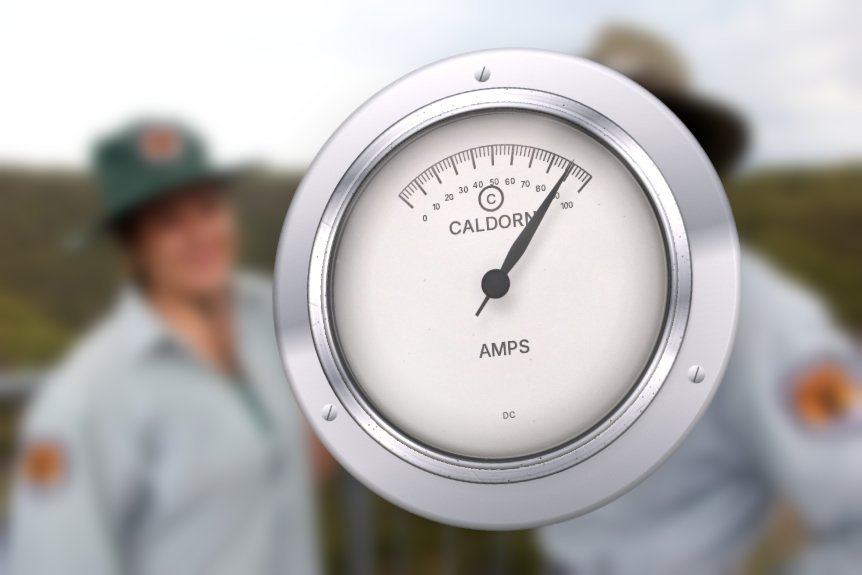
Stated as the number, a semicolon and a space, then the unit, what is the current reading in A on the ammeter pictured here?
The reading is 90; A
